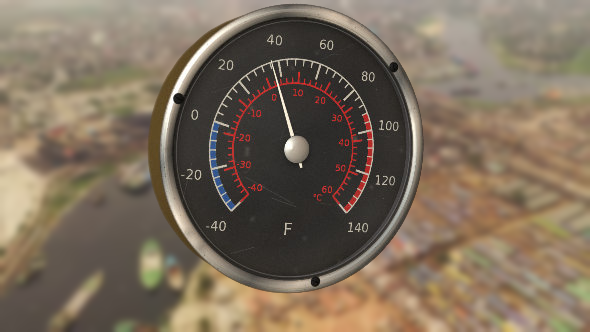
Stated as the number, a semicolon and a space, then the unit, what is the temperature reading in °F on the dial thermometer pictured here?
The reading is 36; °F
